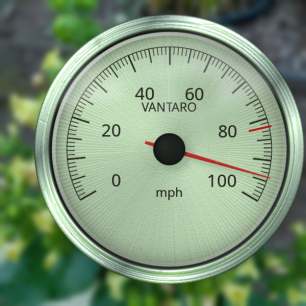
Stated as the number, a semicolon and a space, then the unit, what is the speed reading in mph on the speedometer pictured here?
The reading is 94; mph
